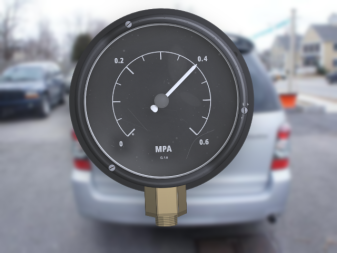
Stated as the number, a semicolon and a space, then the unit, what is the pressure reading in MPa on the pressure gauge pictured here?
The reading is 0.4; MPa
